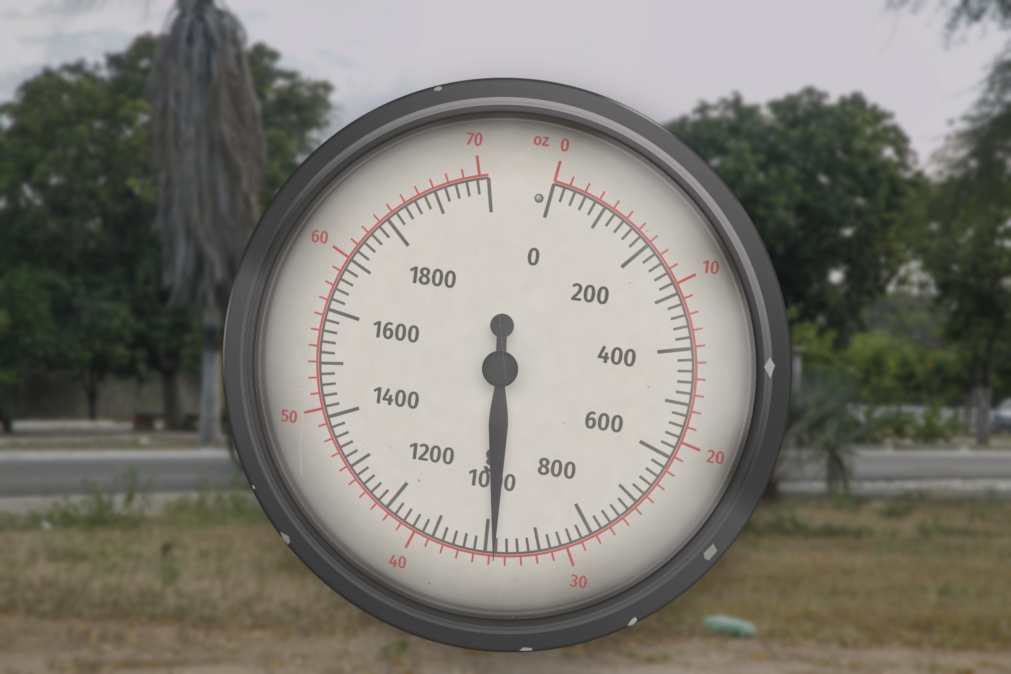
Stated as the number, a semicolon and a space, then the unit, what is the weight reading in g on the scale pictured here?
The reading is 980; g
